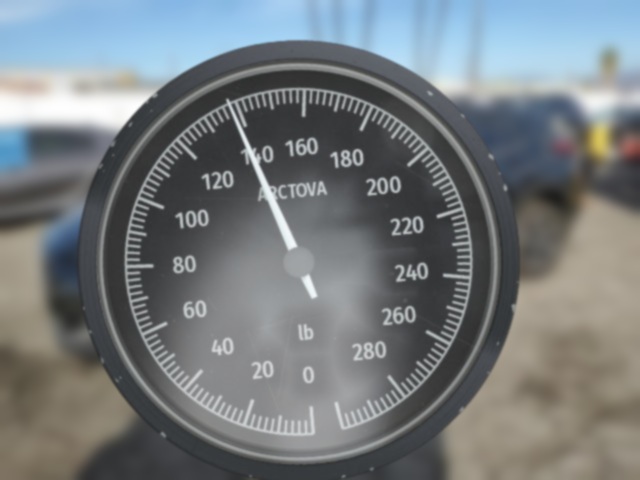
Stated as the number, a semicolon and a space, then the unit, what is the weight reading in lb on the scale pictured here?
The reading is 138; lb
